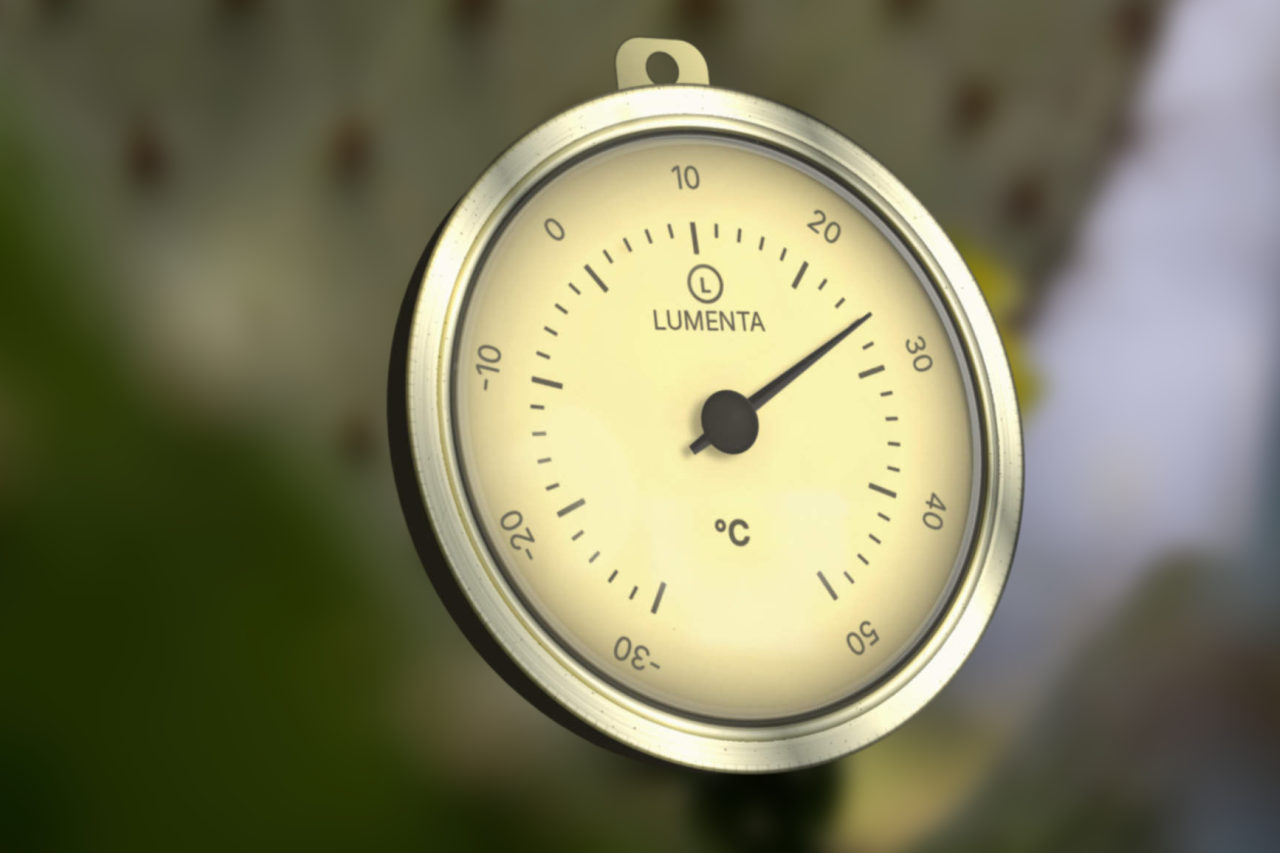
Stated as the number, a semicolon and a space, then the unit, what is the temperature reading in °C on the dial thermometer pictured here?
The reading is 26; °C
